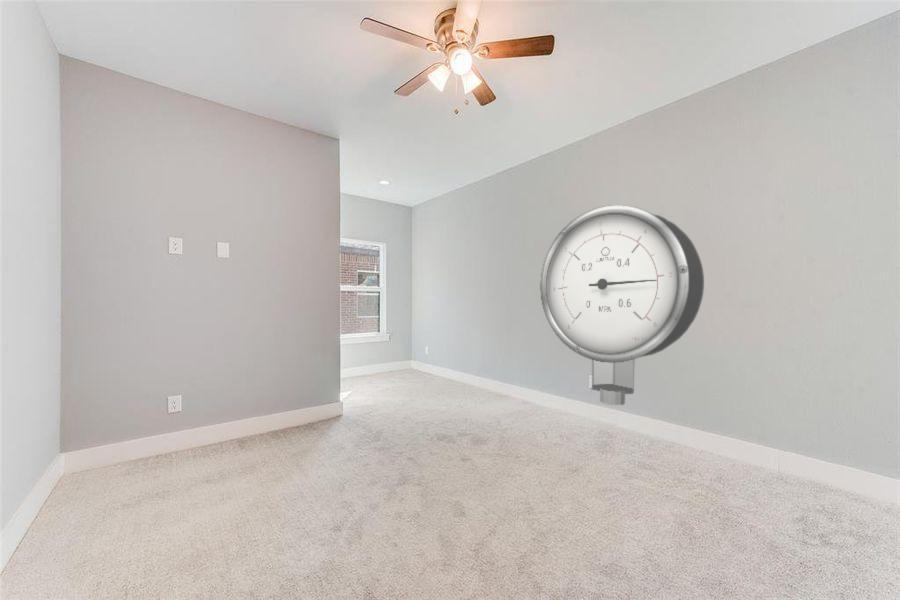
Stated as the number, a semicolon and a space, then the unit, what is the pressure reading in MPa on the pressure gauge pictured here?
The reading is 0.5; MPa
